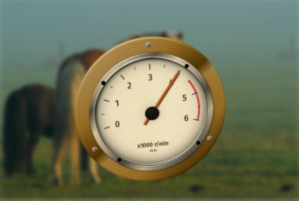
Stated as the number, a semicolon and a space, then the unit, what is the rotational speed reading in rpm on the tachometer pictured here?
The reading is 4000; rpm
